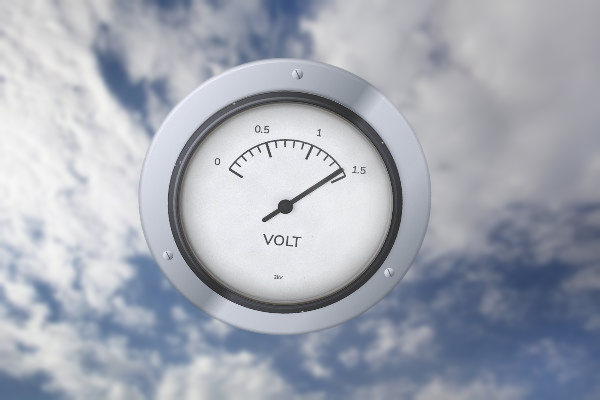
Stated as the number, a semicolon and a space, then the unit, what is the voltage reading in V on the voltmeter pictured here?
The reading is 1.4; V
